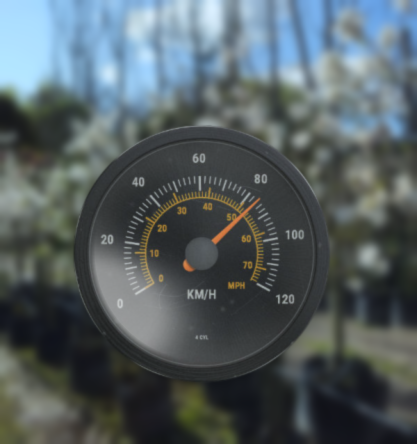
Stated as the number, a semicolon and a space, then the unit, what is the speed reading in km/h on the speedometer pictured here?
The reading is 84; km/h
